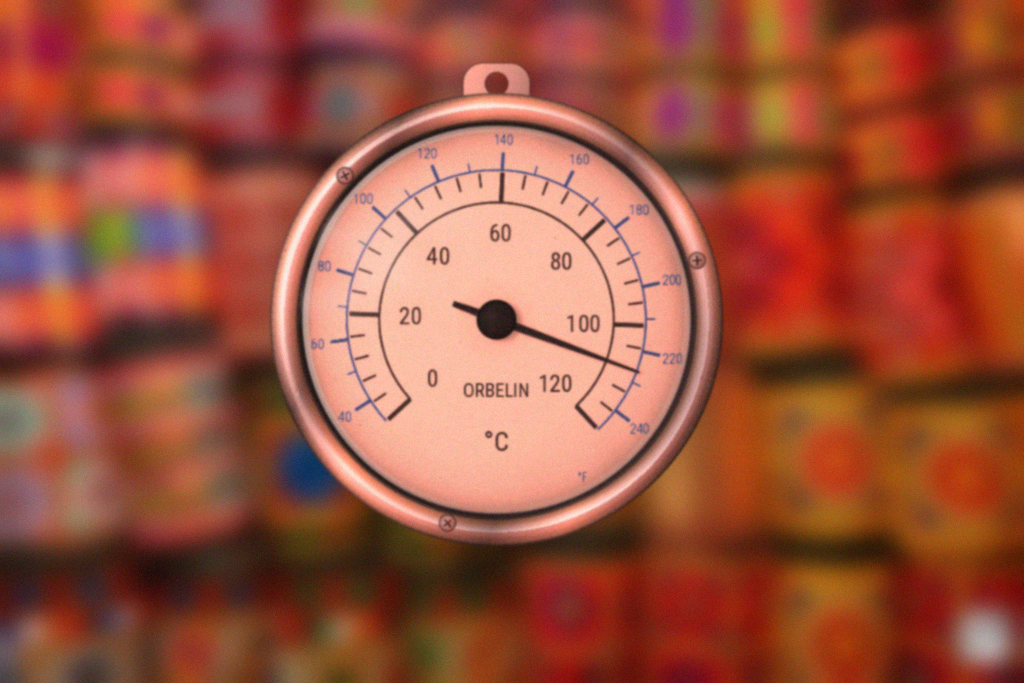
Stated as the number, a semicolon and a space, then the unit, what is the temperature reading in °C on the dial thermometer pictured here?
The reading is 108; °C
